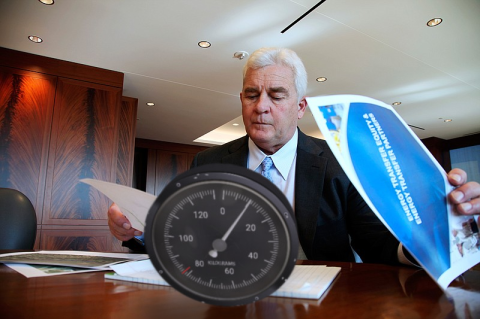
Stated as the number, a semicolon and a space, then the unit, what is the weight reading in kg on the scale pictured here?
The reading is 10; kg
